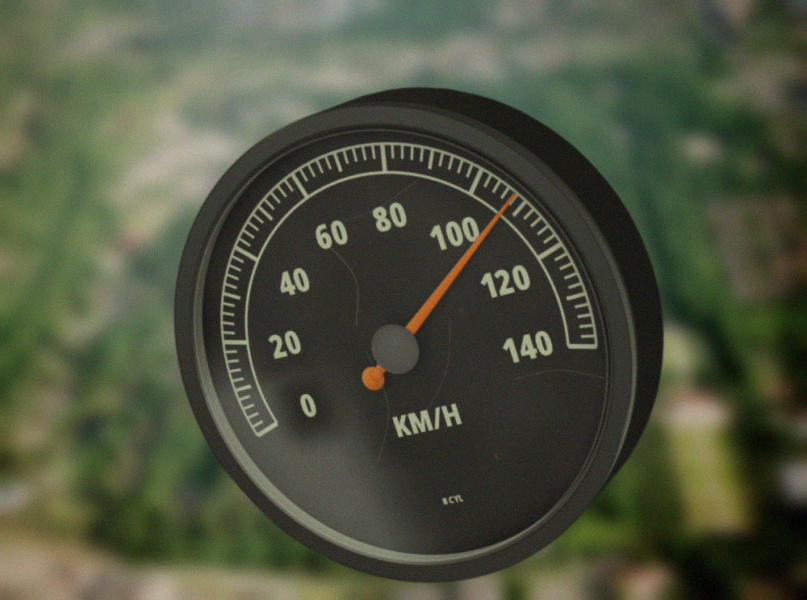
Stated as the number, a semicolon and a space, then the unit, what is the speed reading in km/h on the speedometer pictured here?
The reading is 108; km/h
